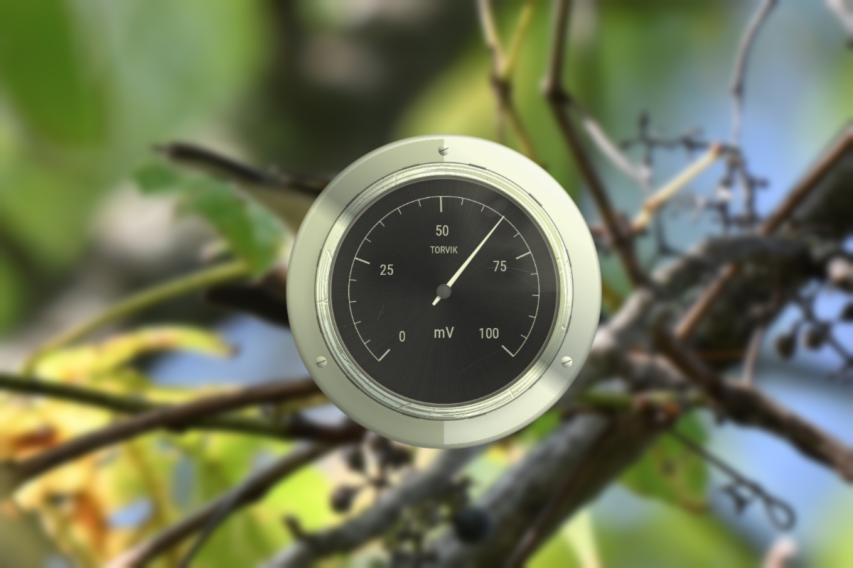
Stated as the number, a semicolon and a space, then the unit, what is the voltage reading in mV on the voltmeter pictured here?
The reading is 65; mV
